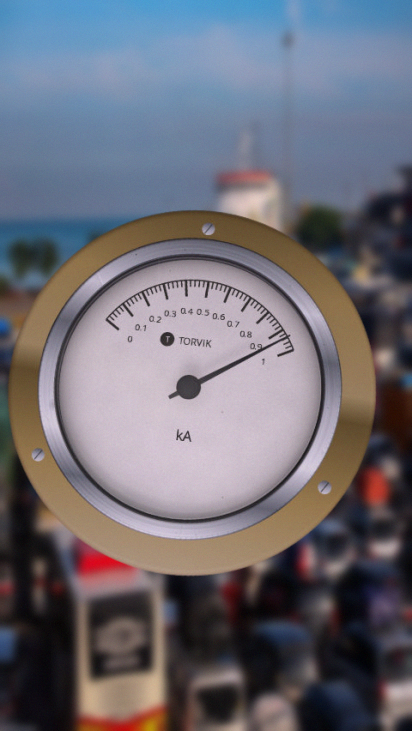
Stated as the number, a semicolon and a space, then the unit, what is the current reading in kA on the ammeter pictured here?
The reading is 0.94; kA
